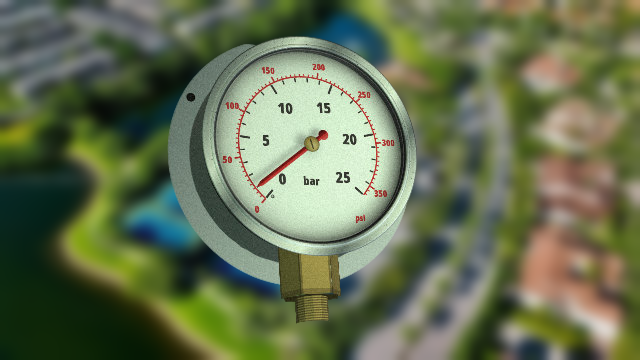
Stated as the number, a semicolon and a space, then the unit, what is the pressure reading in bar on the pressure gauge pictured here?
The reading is 1; bar
